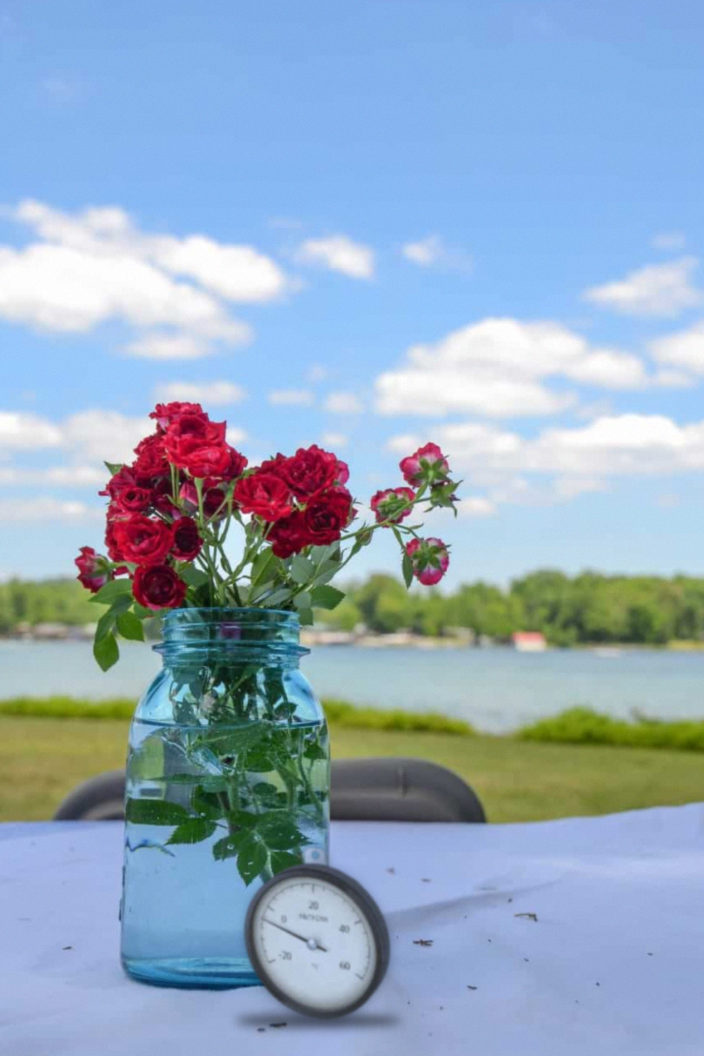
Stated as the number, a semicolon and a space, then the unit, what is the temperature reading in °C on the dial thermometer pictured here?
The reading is -4; °C
